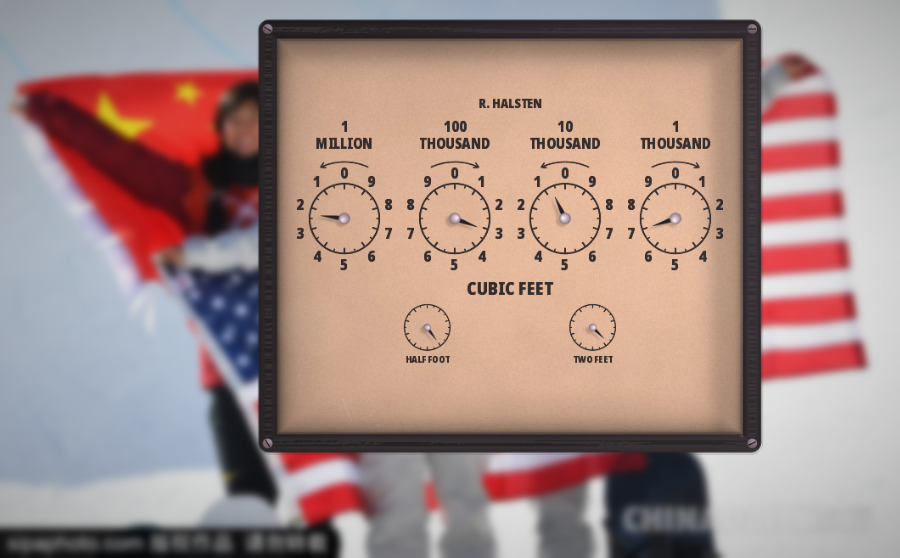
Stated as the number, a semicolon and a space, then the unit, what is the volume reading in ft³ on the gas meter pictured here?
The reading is 230700; ft³
